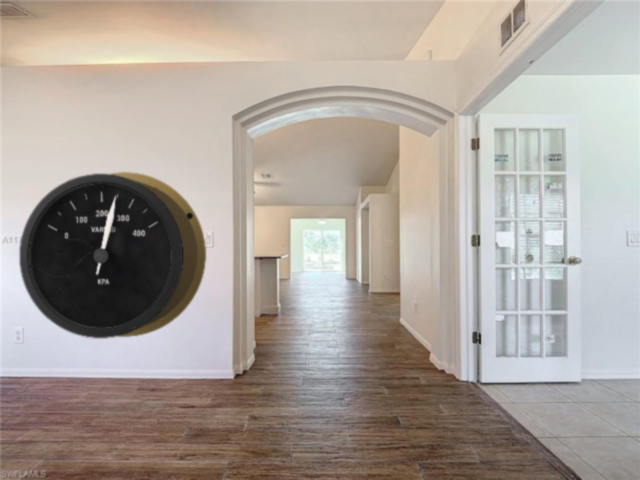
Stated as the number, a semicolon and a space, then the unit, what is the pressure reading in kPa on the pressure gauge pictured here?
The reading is 250; kPa
